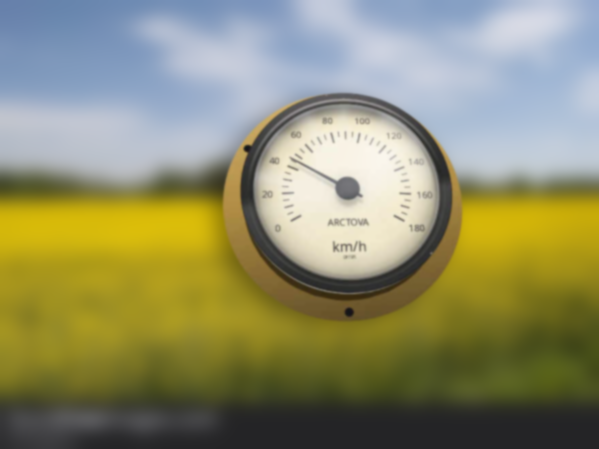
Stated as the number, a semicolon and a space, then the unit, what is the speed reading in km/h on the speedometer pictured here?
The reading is 45; km/h
